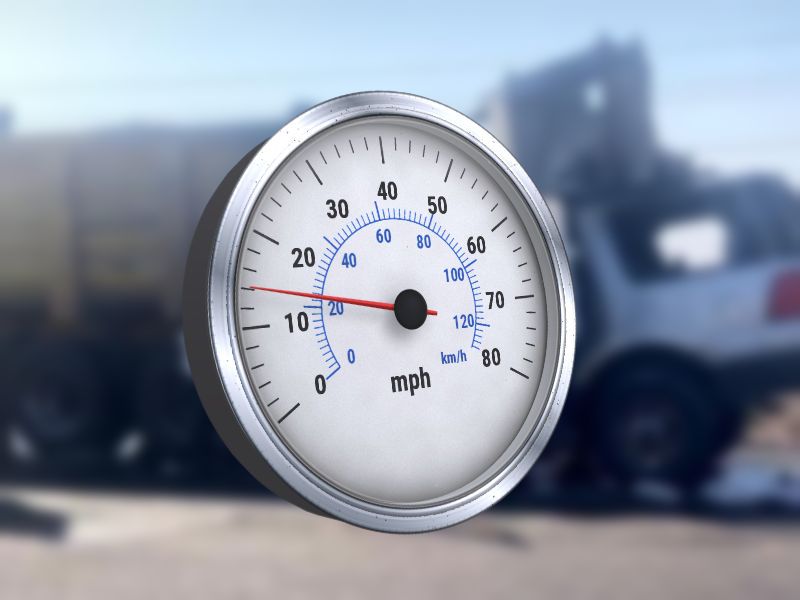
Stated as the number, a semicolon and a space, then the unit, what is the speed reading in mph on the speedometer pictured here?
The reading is 14; mph
